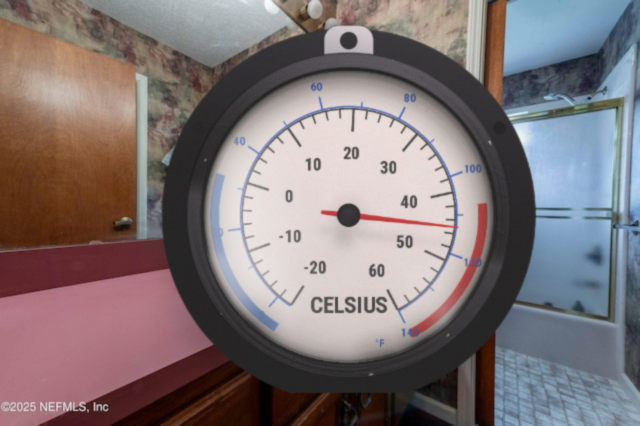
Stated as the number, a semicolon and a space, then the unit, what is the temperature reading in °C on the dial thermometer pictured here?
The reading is 45; °C
